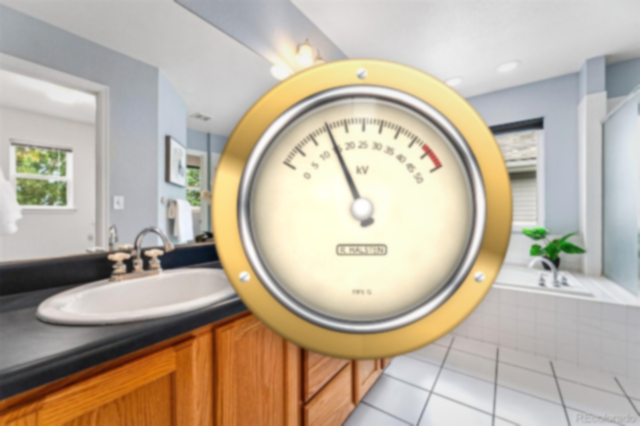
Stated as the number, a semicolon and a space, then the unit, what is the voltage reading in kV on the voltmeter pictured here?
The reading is 15; kV
